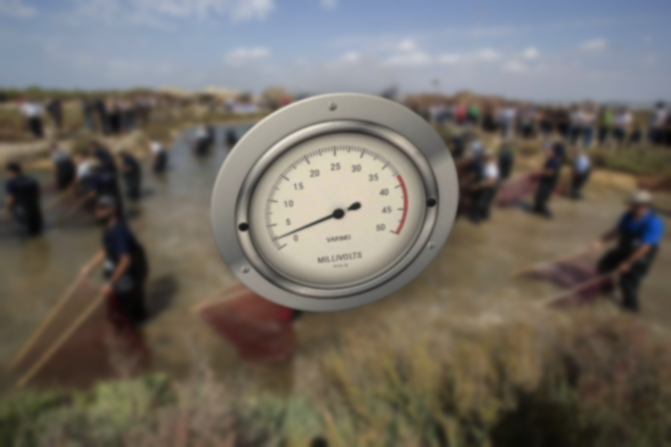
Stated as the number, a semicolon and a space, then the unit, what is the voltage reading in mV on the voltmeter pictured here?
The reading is 2.5; mV
